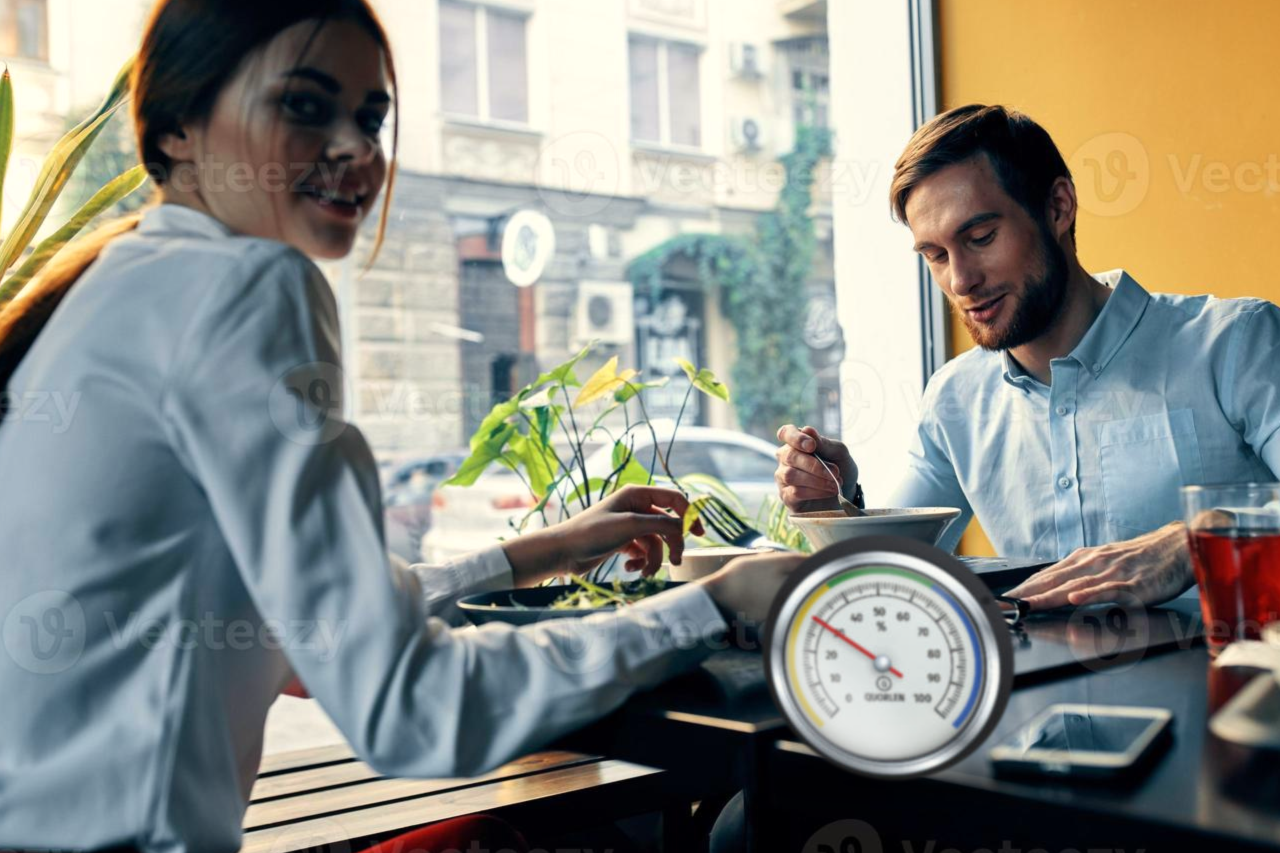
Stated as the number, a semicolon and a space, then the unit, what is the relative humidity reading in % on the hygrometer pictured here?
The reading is 30; %
